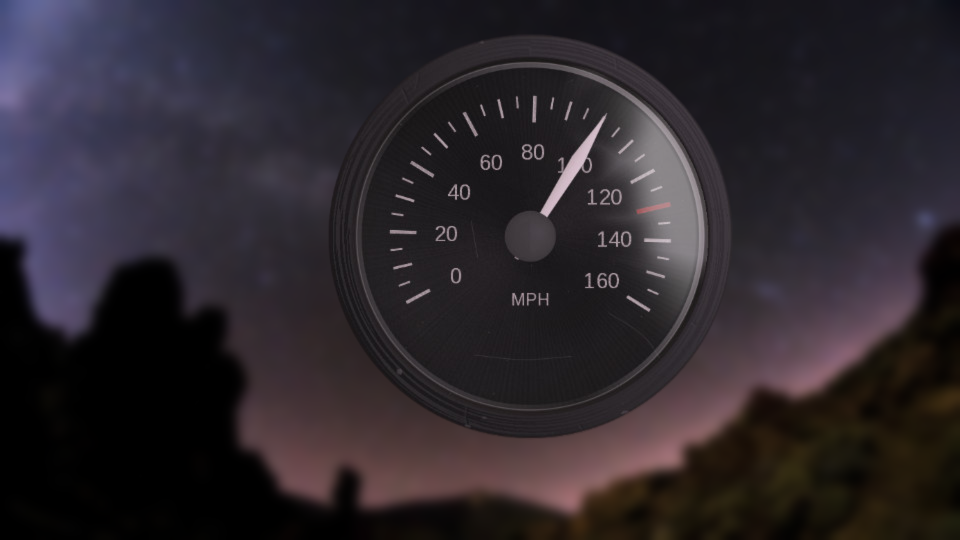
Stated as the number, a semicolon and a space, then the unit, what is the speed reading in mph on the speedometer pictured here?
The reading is 100; mph
